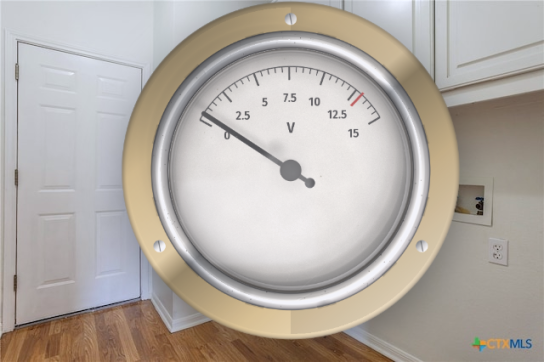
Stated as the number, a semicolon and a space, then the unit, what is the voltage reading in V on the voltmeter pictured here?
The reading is 0.5; V
